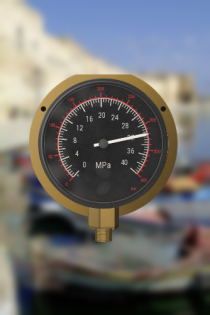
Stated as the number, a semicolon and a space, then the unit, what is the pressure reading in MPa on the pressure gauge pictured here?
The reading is 32; MPa
